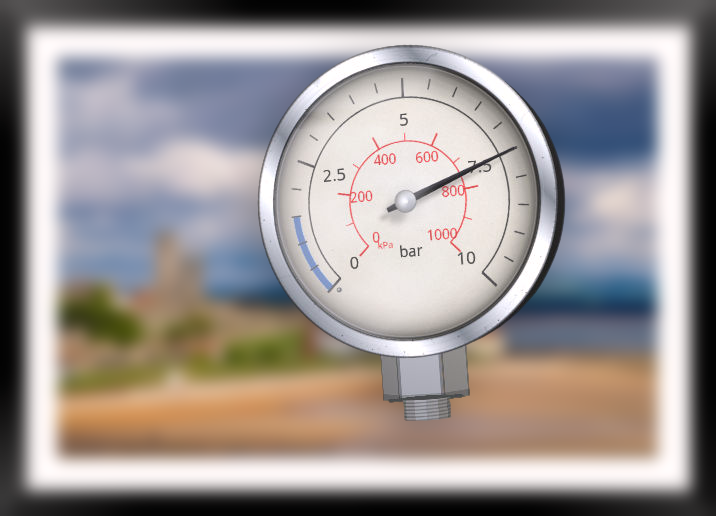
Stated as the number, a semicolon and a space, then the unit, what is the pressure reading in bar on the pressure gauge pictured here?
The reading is 7.5; bar
